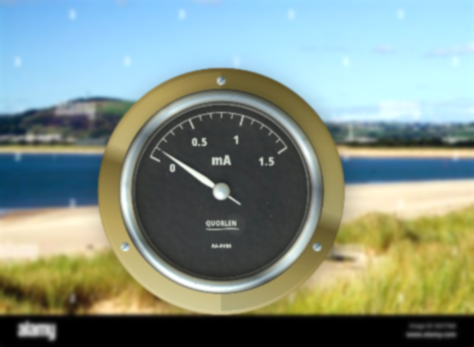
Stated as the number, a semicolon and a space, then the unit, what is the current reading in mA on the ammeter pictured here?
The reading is 0.1; mA
